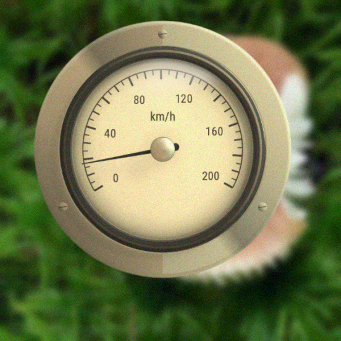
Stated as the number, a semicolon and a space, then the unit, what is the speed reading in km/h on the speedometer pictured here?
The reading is 17.5; km/h
